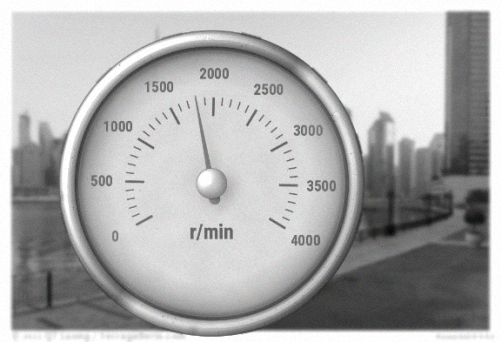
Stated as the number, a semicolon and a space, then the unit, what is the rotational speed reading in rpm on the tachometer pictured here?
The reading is 1800; rpm
